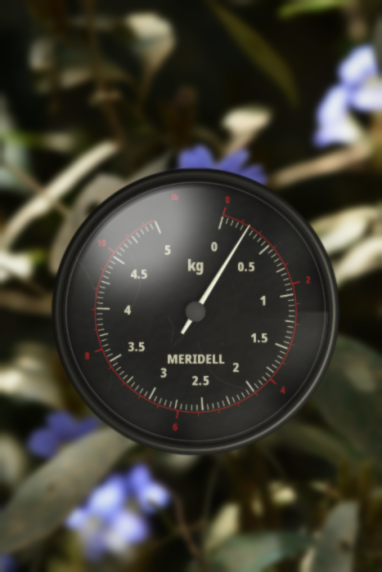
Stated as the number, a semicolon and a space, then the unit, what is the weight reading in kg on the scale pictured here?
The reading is 0.25; kg
